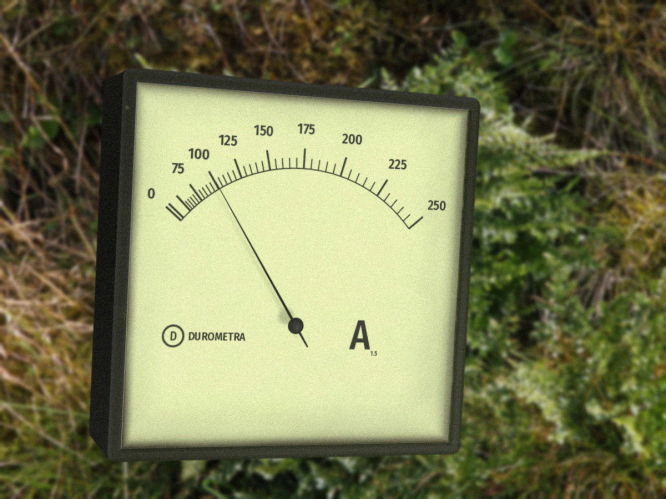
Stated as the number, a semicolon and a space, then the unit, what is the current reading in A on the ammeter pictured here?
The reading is 100; A
